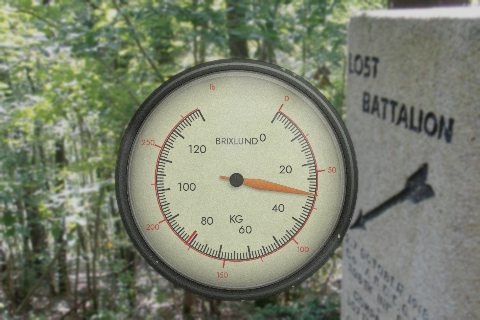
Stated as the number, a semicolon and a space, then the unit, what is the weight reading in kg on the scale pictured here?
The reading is 30; kg
